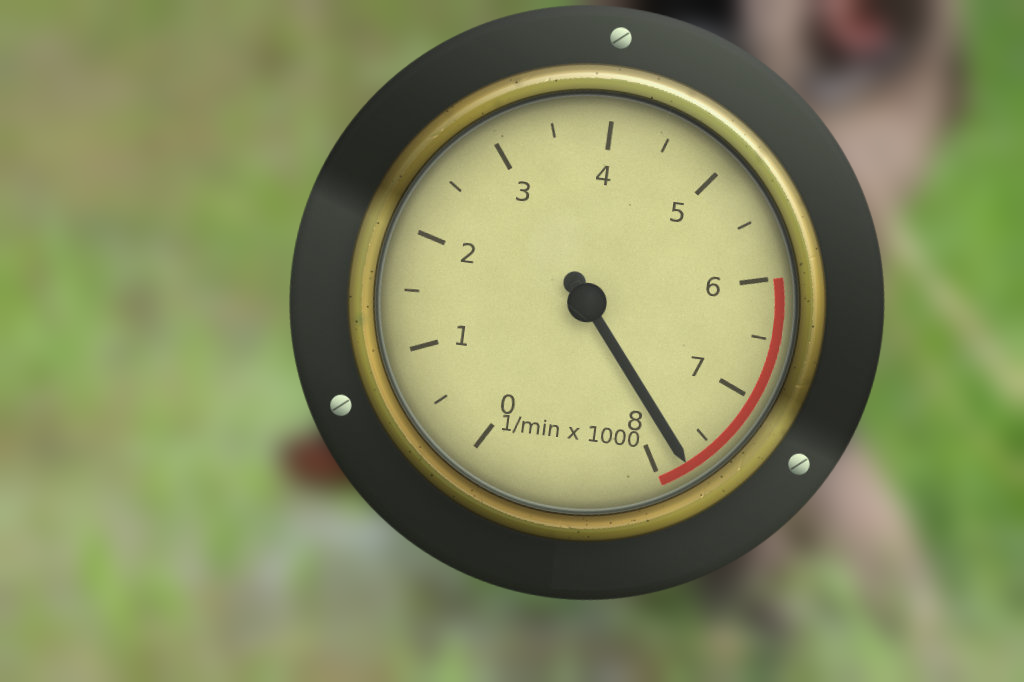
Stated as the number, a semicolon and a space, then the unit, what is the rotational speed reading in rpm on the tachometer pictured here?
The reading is 7750; rpm
